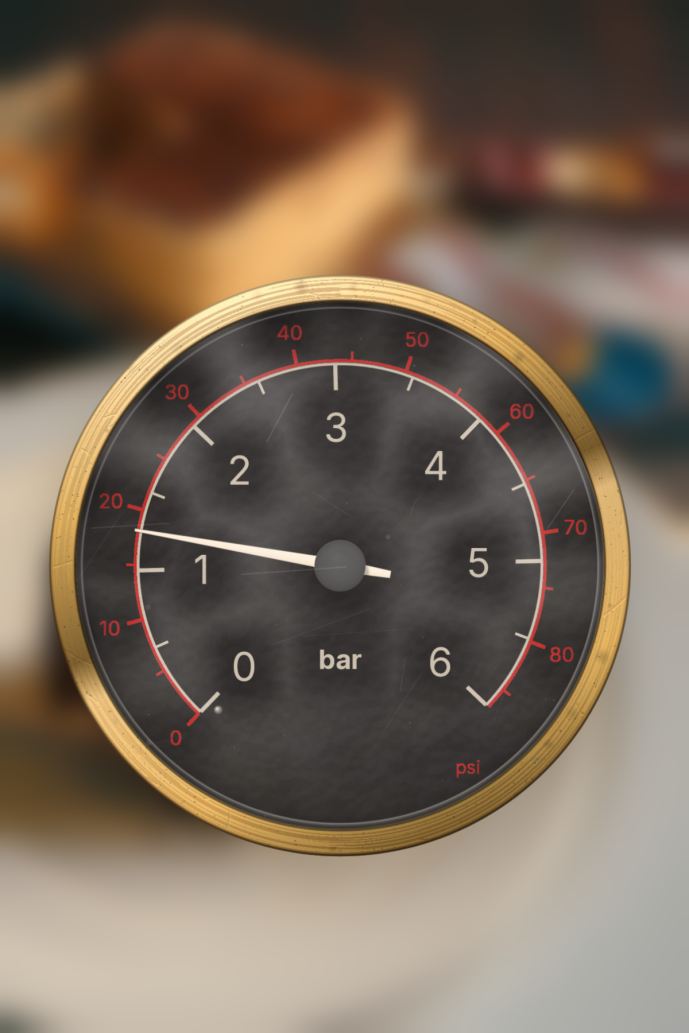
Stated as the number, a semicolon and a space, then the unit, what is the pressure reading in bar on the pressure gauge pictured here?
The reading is 1.25; bar
